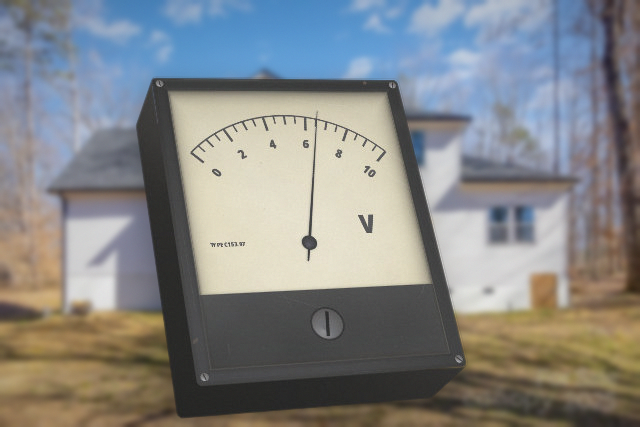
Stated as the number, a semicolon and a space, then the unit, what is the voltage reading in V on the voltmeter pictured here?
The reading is 6.5; V
